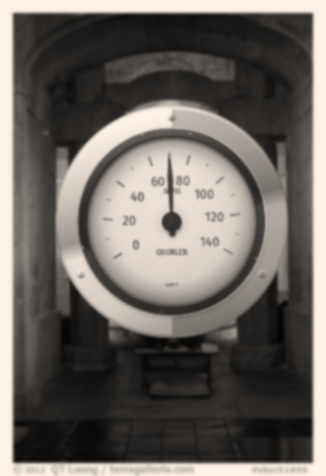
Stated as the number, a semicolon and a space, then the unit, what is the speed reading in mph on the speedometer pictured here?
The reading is 70; mph
